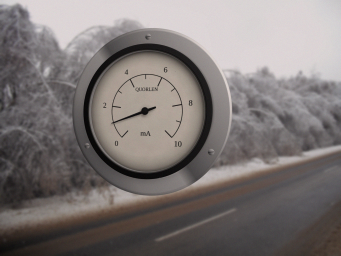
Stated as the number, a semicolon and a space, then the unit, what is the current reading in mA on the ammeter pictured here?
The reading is 1; mA
